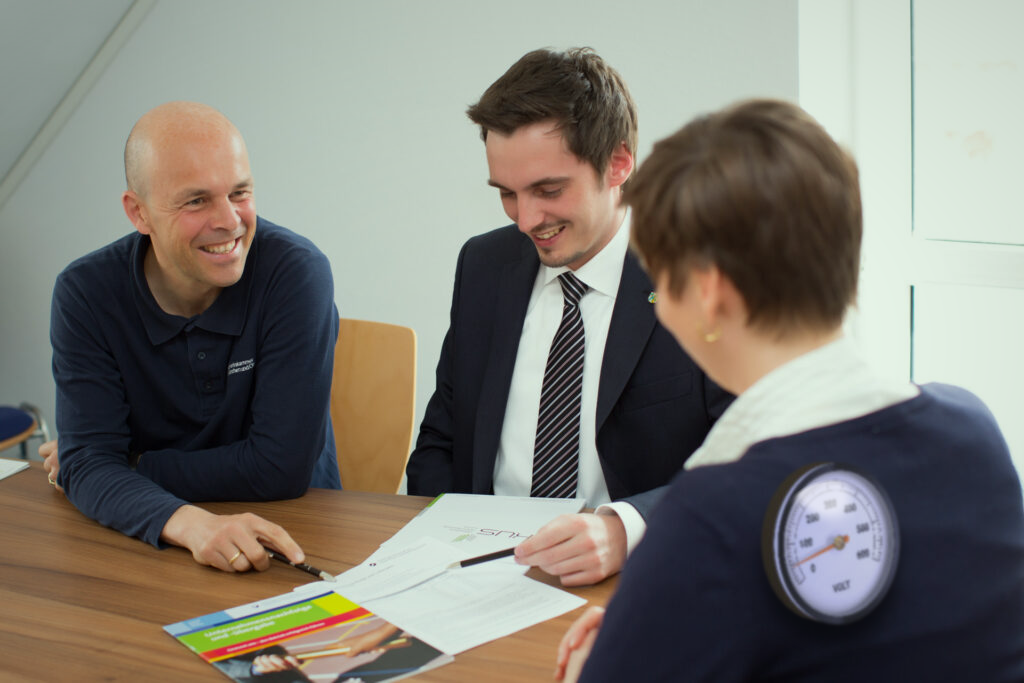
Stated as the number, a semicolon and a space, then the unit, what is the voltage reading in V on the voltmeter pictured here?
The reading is 50; V
